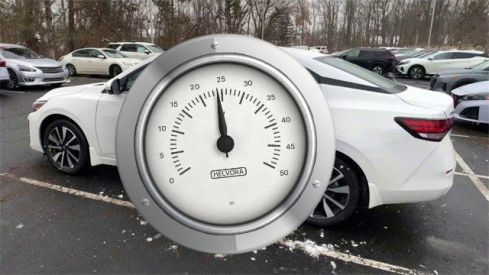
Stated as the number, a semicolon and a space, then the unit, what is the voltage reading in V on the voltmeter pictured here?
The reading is 24; V
